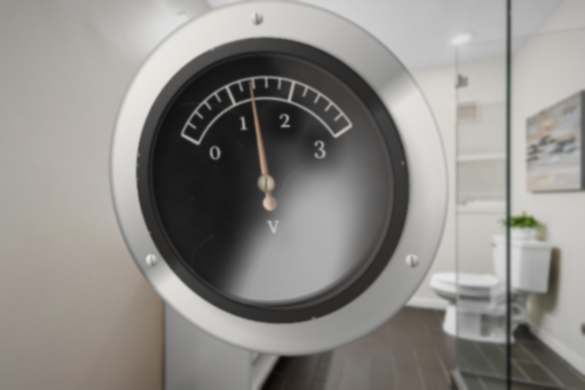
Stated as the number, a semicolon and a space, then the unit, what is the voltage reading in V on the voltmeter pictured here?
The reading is 1.4; V
